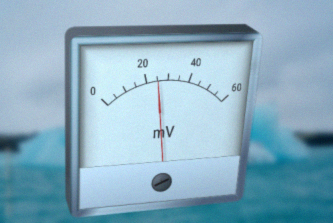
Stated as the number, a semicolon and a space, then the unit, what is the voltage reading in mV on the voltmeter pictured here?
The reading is 25; mV
